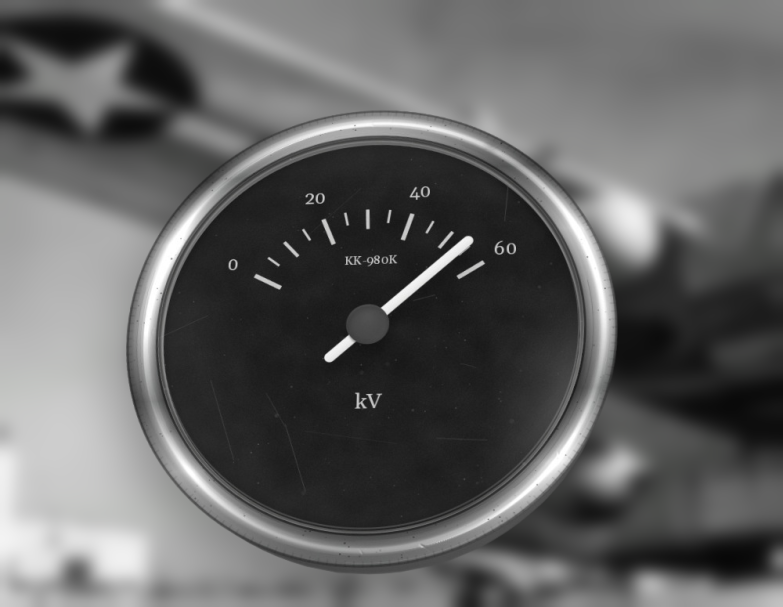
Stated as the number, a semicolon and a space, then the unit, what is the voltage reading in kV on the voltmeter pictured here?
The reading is 55; kV
